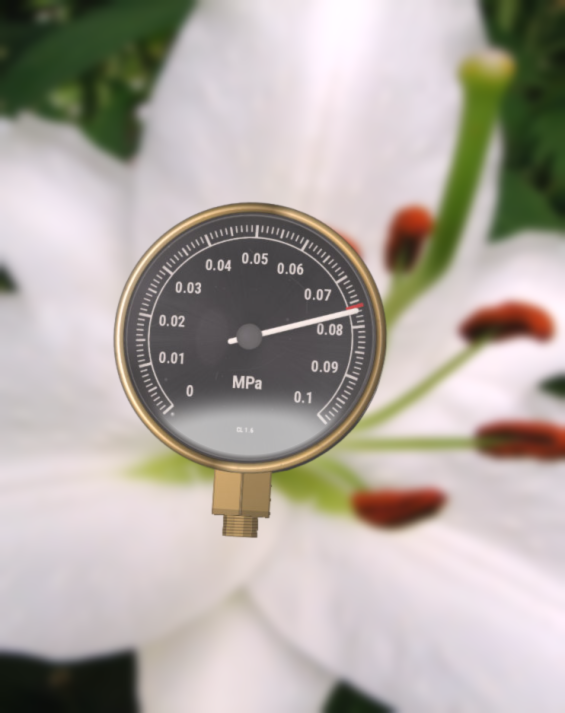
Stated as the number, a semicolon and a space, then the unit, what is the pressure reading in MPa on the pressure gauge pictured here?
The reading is 0.077; MPa
